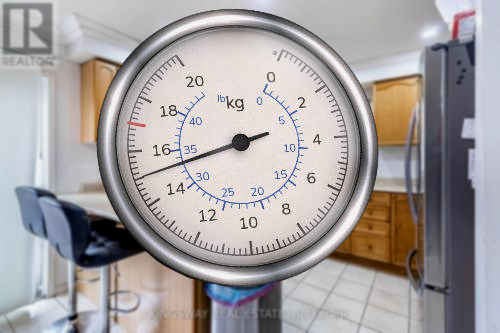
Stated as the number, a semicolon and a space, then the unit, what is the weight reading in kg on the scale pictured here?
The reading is 15; kg
